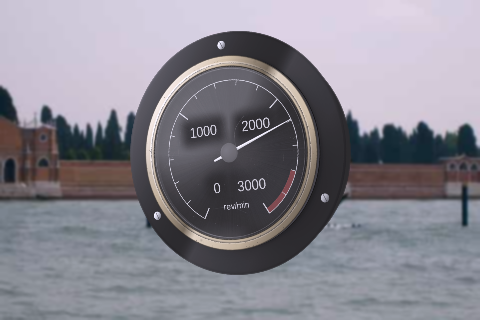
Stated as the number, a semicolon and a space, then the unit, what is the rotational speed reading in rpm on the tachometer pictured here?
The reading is 2200; rpm
